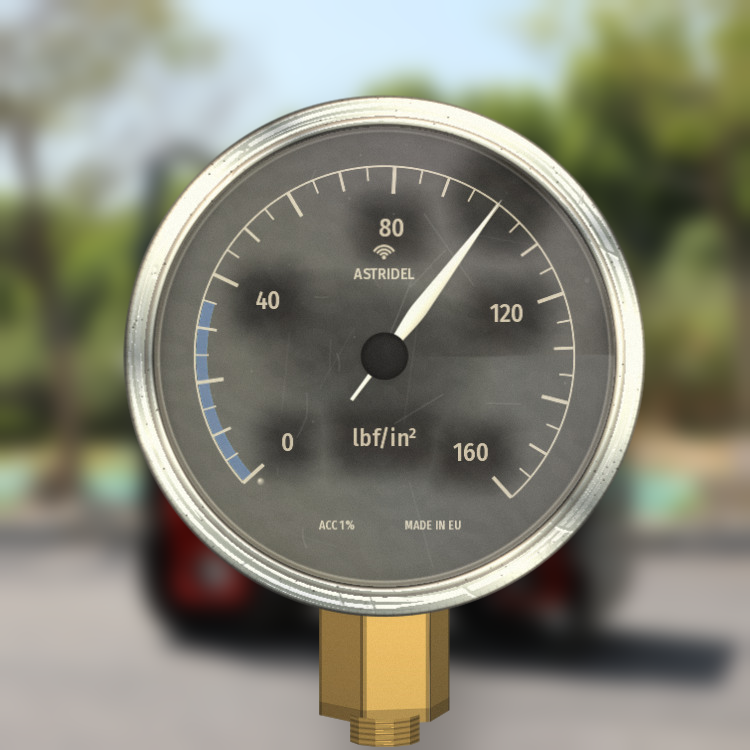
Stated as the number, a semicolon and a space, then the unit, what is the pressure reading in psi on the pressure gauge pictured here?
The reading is 100; psi
